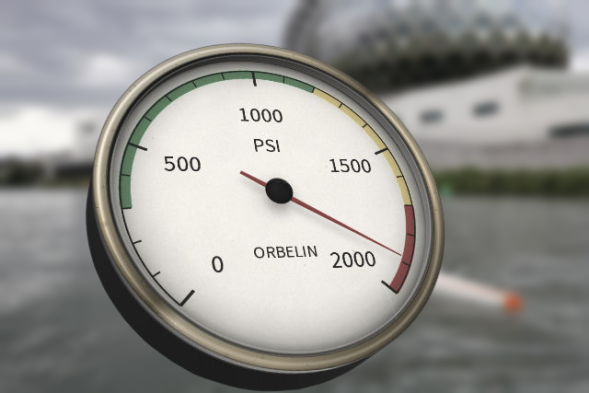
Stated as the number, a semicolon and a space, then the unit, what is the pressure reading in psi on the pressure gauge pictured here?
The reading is 1900; psi
